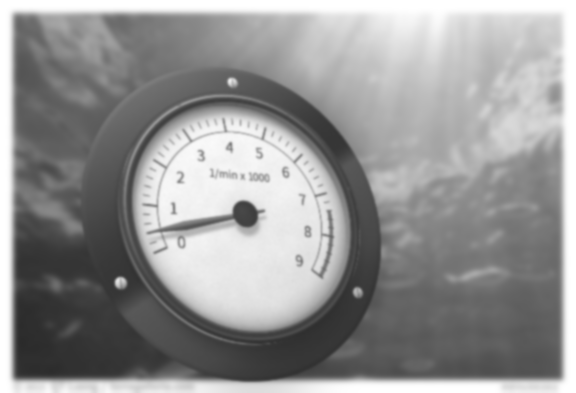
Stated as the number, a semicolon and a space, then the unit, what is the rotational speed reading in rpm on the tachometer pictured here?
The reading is 400; rpm
